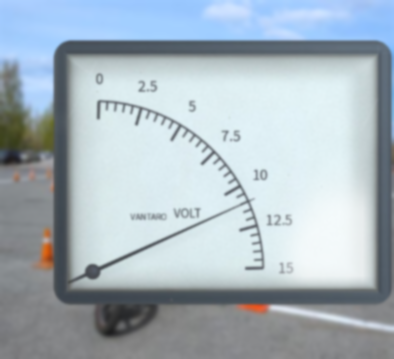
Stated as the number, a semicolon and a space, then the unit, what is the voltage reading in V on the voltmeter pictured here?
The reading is 11; V
